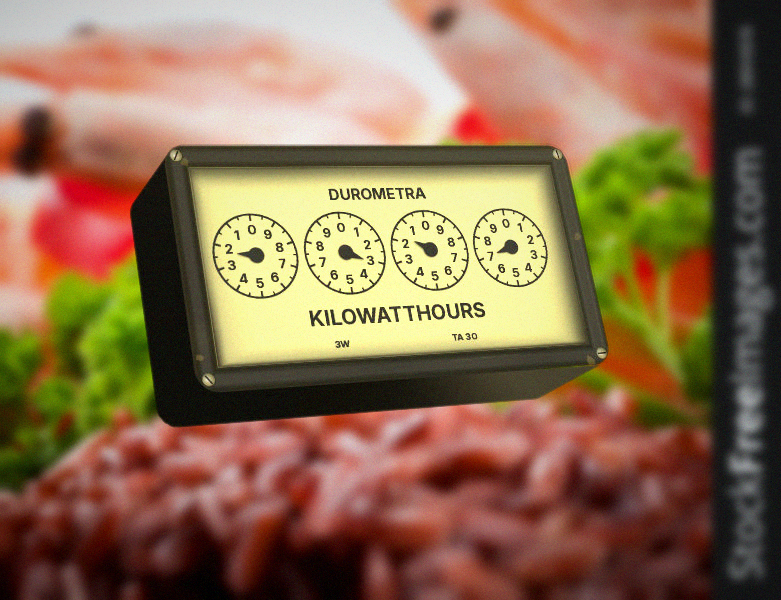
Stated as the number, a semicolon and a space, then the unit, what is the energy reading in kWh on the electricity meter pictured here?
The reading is 2317; kWh
